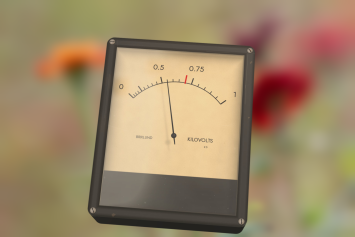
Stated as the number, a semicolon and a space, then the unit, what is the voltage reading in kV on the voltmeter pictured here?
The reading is 0.55; kV
